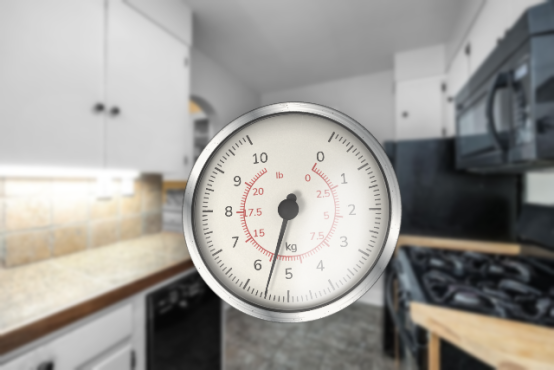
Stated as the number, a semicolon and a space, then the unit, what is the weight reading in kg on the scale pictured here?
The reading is 5.5; kg
